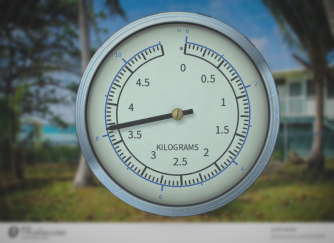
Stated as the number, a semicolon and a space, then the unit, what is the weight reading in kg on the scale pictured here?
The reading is 3.7; kg
